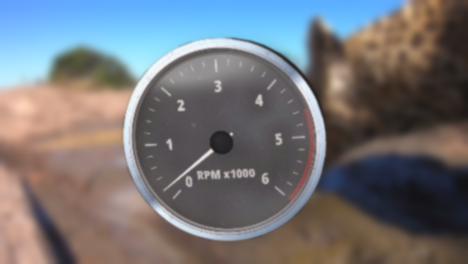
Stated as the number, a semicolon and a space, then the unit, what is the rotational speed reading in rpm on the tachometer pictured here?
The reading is 200; rpm
